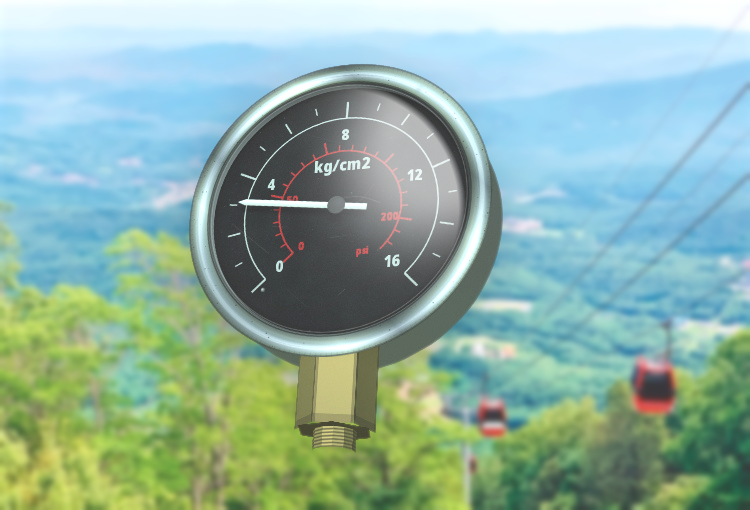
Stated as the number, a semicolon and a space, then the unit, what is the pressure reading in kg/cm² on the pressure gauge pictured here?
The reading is 3; kg/cm²
